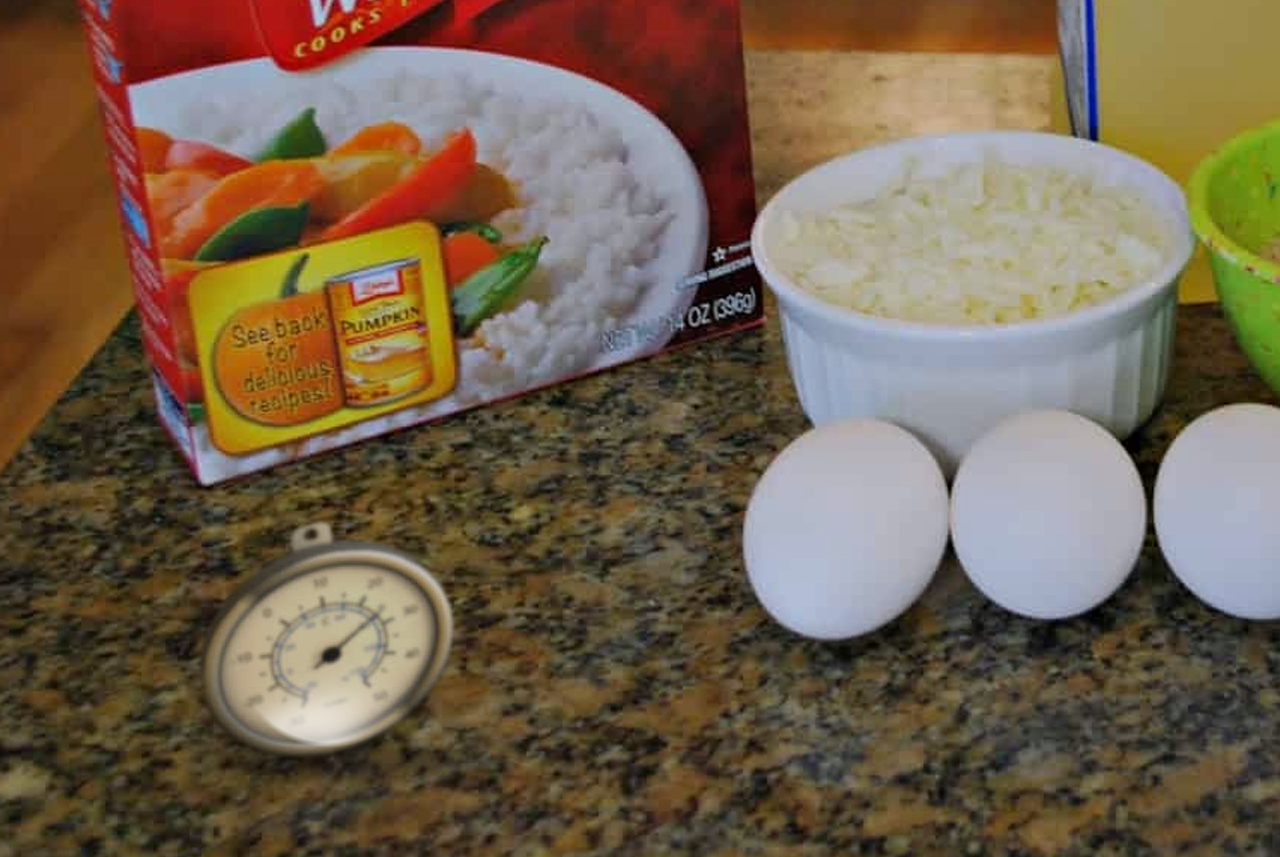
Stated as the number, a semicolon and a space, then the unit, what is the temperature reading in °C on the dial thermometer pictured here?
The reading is 25; °C
